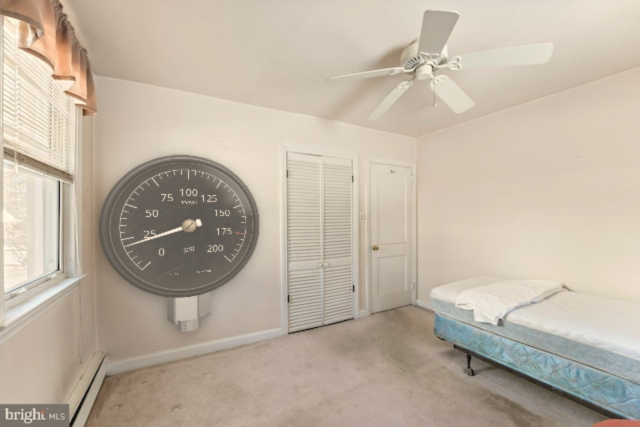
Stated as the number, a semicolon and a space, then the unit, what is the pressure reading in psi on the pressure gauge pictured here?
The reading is 20; psi
